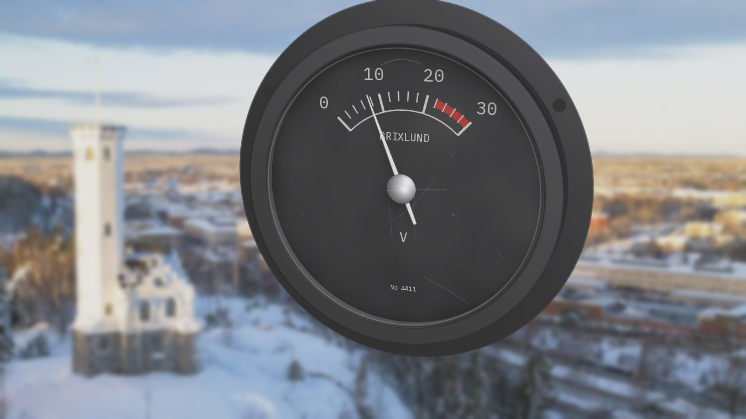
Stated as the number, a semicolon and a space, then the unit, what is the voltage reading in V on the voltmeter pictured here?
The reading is 8; V
